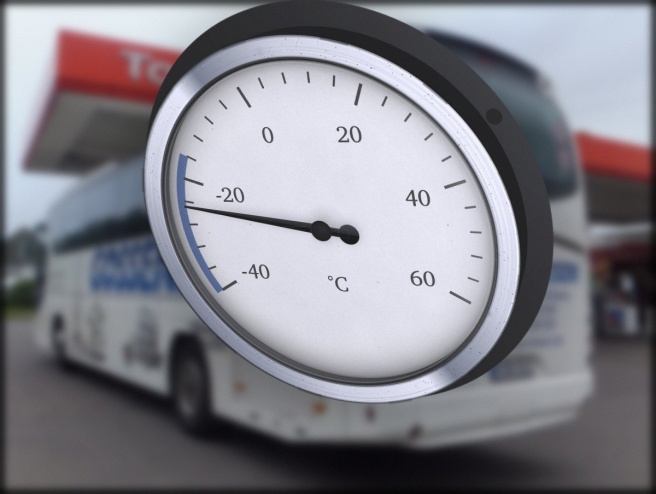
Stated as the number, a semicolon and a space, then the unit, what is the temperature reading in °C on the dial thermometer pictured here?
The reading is -24; °C
